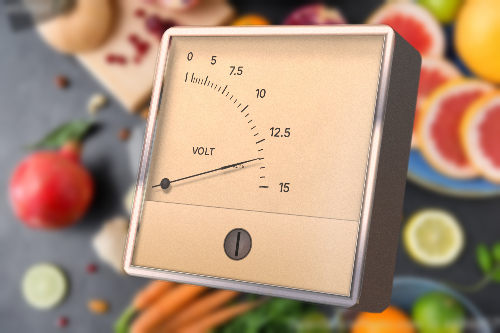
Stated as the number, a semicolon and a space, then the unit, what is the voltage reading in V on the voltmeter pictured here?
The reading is 13.5; V
